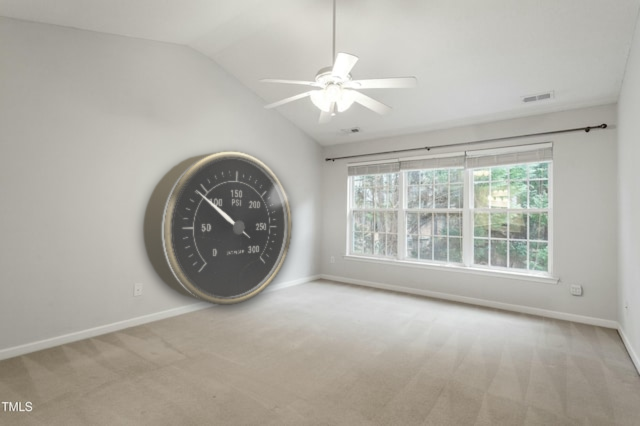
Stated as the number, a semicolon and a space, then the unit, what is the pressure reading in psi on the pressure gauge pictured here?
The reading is 90; psi
